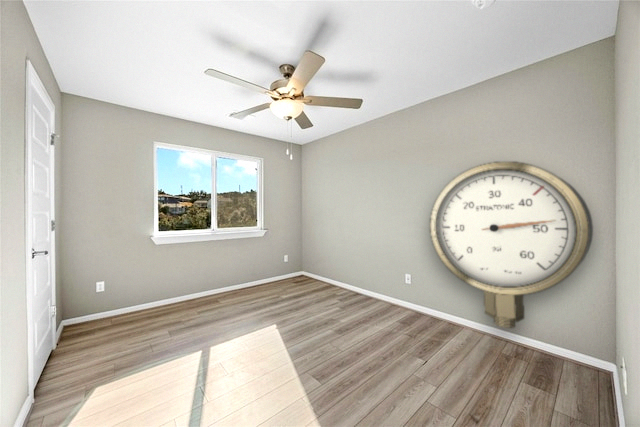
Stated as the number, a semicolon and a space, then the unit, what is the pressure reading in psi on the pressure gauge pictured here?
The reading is 48; psi
